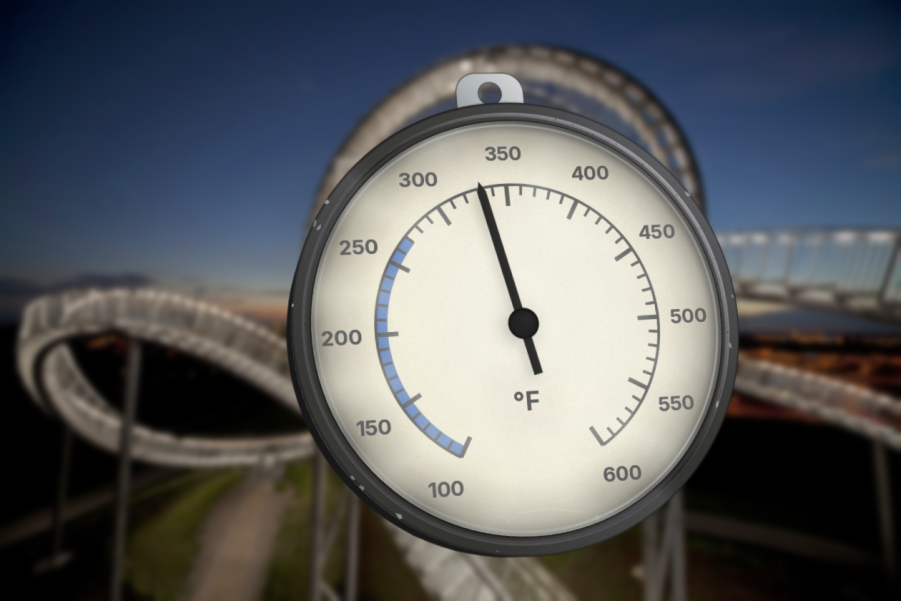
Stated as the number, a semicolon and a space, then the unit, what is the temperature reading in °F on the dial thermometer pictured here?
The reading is 330; °F
